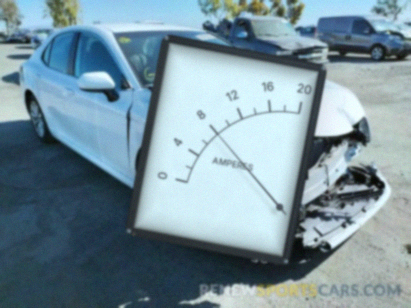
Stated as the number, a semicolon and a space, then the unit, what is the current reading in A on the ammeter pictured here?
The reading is 8; A
